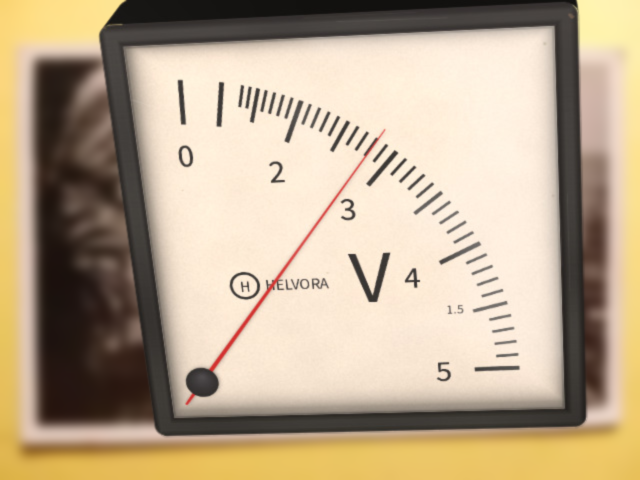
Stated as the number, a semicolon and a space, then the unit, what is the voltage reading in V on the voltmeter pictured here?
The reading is 2.8; V
